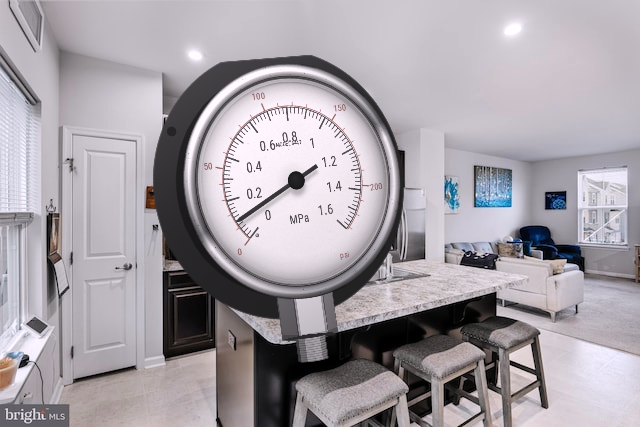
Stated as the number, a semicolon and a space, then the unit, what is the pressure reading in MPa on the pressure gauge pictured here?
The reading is 0.1; MPa
